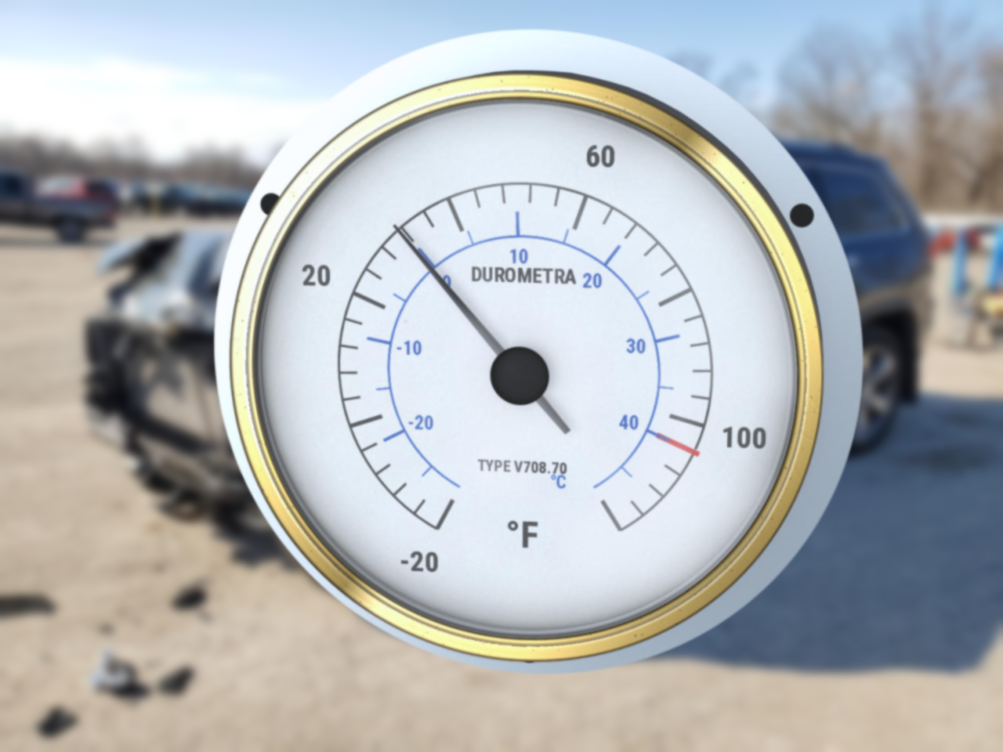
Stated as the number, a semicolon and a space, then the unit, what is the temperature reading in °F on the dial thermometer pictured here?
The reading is 32; °F
